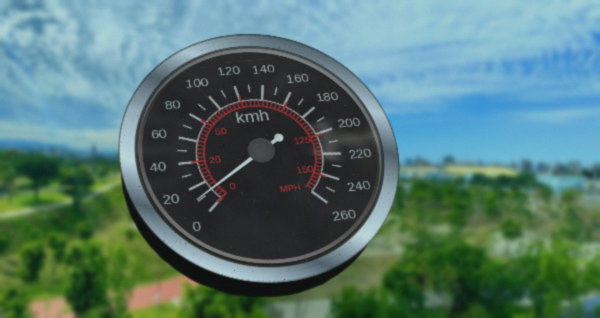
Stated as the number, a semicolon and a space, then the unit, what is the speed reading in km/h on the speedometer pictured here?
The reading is 10; km/h
